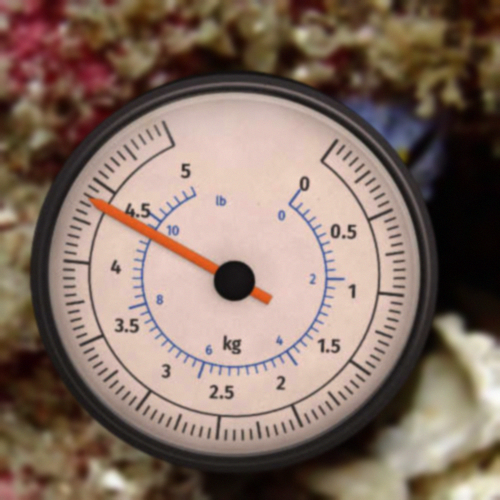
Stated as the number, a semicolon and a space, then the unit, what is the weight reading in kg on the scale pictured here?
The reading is 4.4; kg
